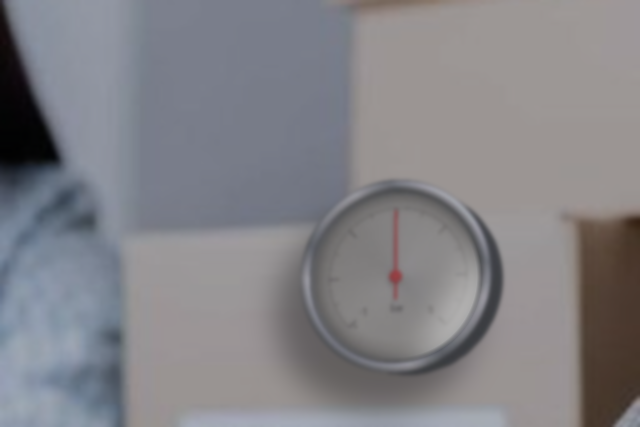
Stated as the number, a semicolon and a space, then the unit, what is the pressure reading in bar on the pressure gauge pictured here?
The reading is 2; bar
